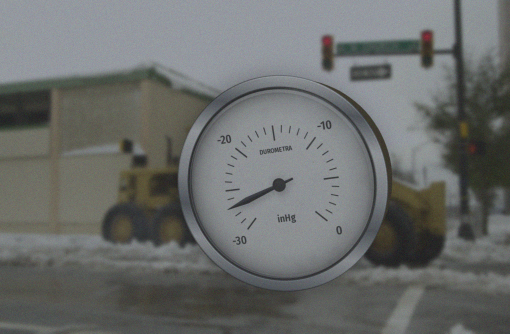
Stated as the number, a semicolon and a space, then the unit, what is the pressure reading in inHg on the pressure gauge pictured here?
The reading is -27; inHg
